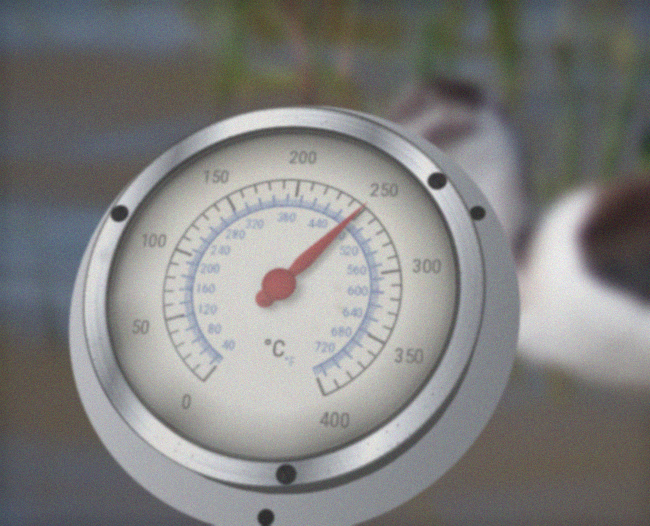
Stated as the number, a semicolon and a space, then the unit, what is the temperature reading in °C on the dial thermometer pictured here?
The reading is 250; °C
